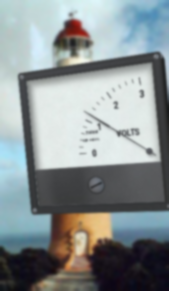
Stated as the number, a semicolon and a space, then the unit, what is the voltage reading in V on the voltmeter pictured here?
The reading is 1.2; V
